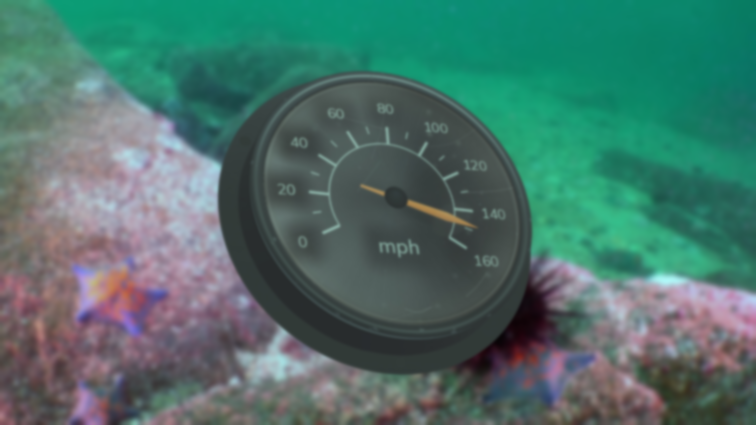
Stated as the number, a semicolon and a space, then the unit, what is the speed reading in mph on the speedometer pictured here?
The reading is 150; mph
